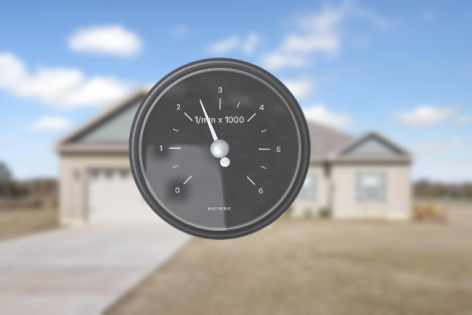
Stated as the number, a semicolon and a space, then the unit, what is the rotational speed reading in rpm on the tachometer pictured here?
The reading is 2500; rpm
